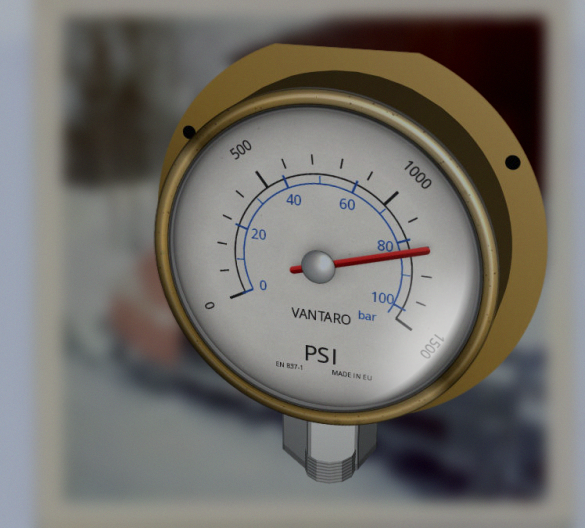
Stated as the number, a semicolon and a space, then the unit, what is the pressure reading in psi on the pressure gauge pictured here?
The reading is 1200; psi
